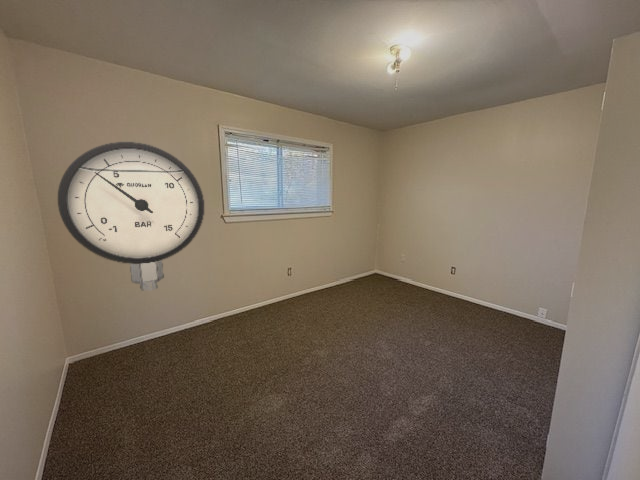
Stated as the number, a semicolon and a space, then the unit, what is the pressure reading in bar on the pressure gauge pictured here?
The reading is 4; bar
